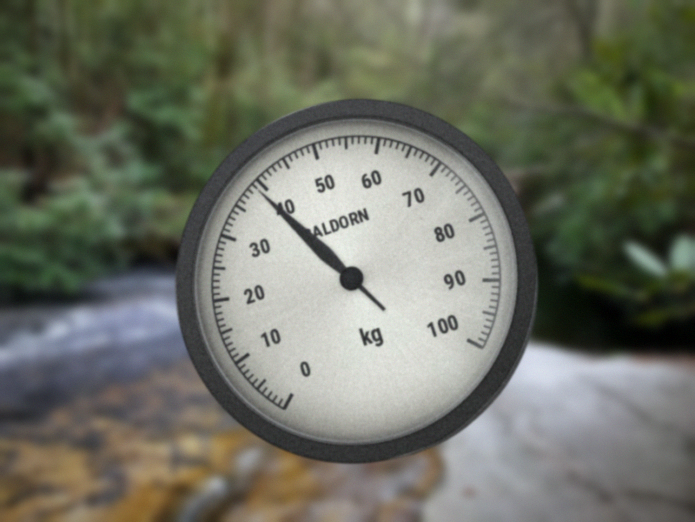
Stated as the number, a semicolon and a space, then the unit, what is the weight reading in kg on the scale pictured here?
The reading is 39; kg
